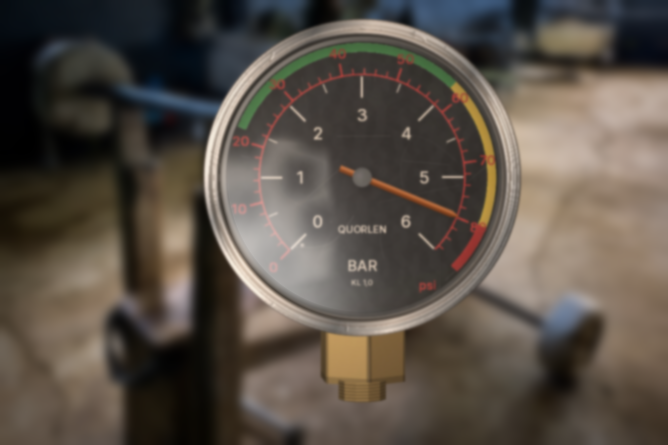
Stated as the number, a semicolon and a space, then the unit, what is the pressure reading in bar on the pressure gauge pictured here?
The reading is 5.5; bar
